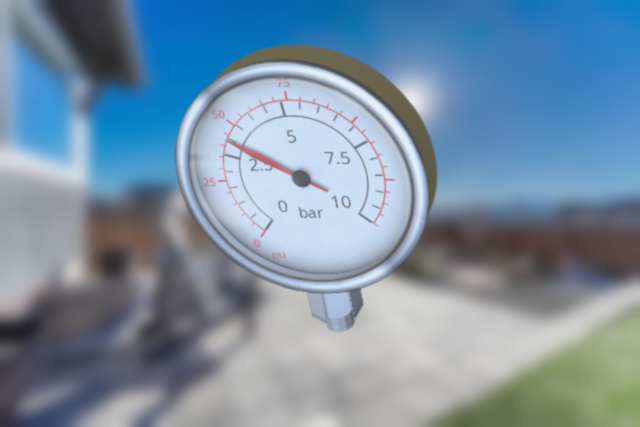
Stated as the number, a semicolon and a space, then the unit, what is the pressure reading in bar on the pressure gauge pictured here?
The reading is 3; bar
